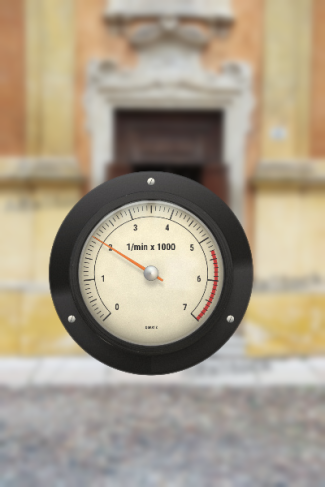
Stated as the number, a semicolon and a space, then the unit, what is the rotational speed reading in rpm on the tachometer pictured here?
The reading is 2000; rpm
